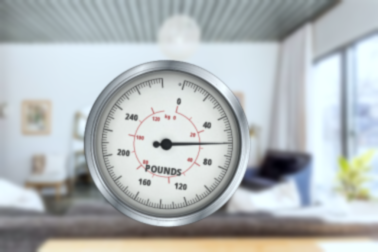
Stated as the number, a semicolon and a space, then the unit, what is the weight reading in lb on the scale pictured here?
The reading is 60; lb
